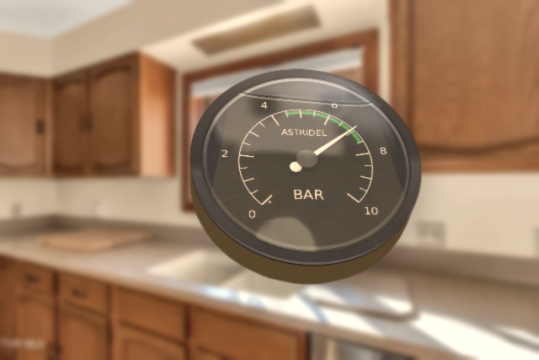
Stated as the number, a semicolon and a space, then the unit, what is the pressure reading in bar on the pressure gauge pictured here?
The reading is 7; bar
